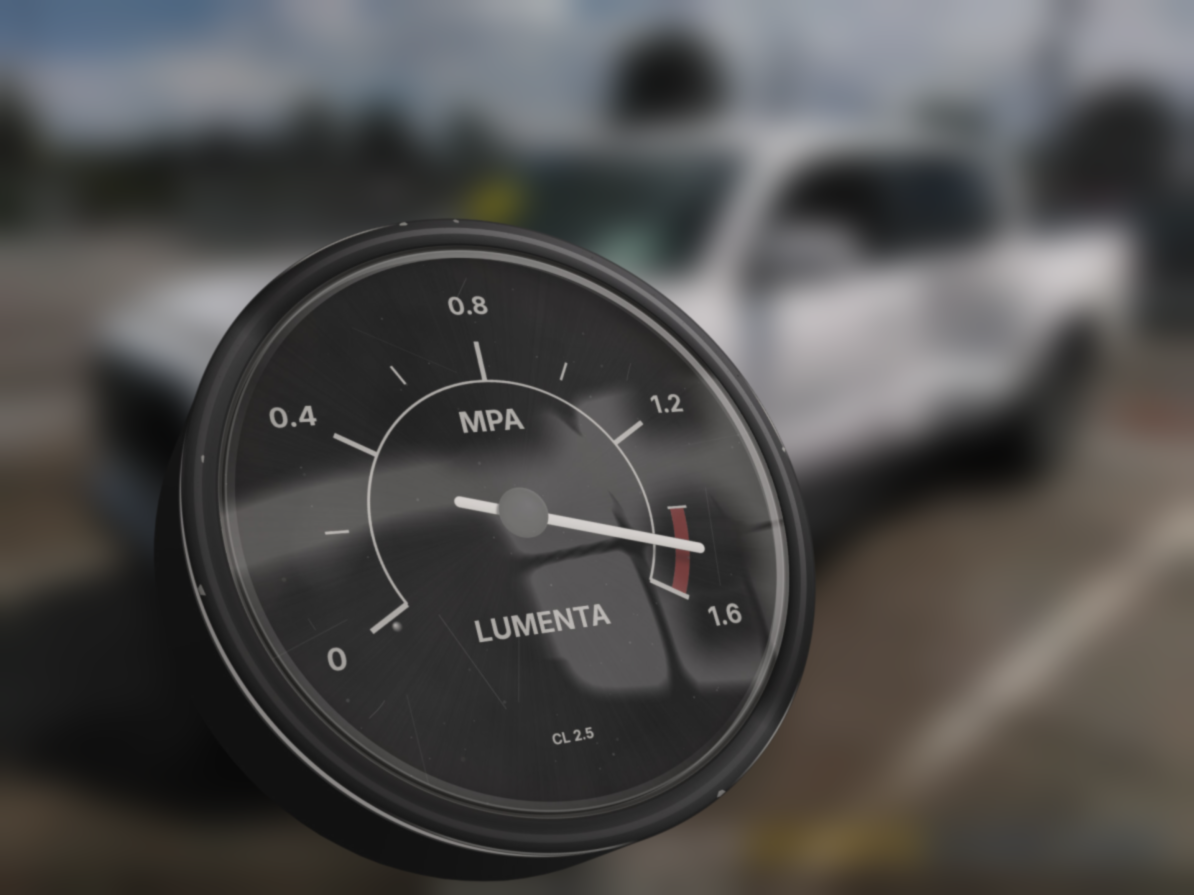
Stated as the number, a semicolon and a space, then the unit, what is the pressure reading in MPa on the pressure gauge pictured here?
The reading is 1.5; MPa
